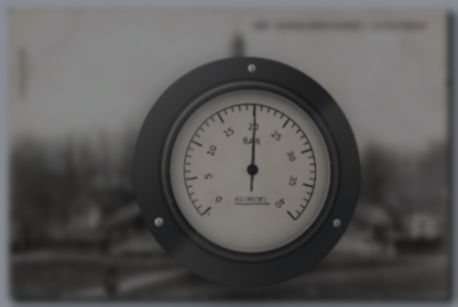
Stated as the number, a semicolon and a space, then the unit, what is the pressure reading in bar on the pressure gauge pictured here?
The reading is 20; bar
